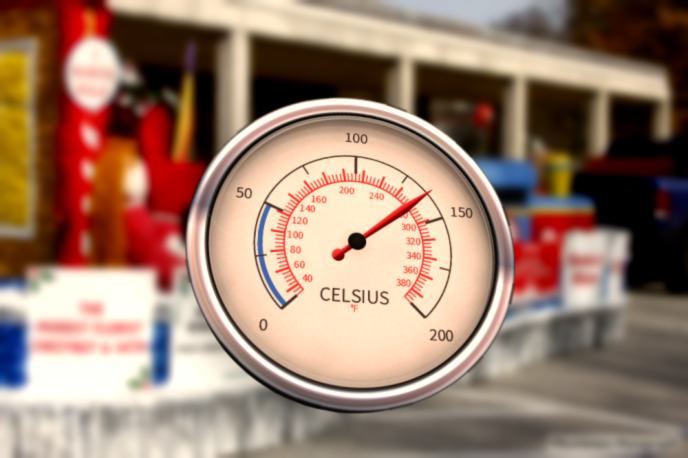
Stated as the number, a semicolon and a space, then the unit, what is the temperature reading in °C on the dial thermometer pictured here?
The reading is 137.5; °C
